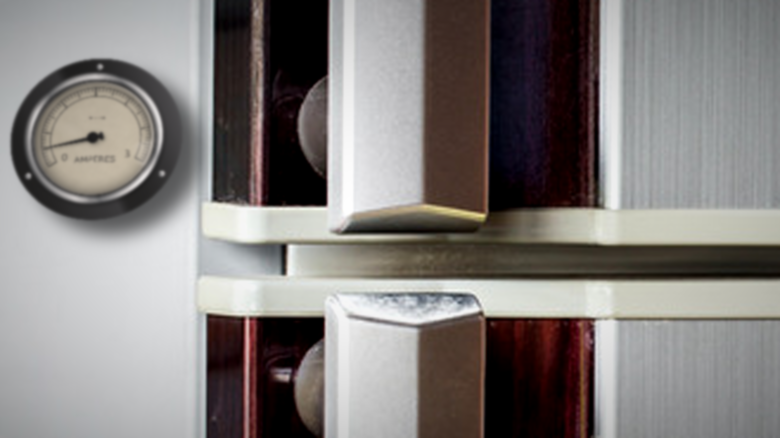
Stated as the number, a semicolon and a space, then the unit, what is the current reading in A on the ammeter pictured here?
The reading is 0.25; A
